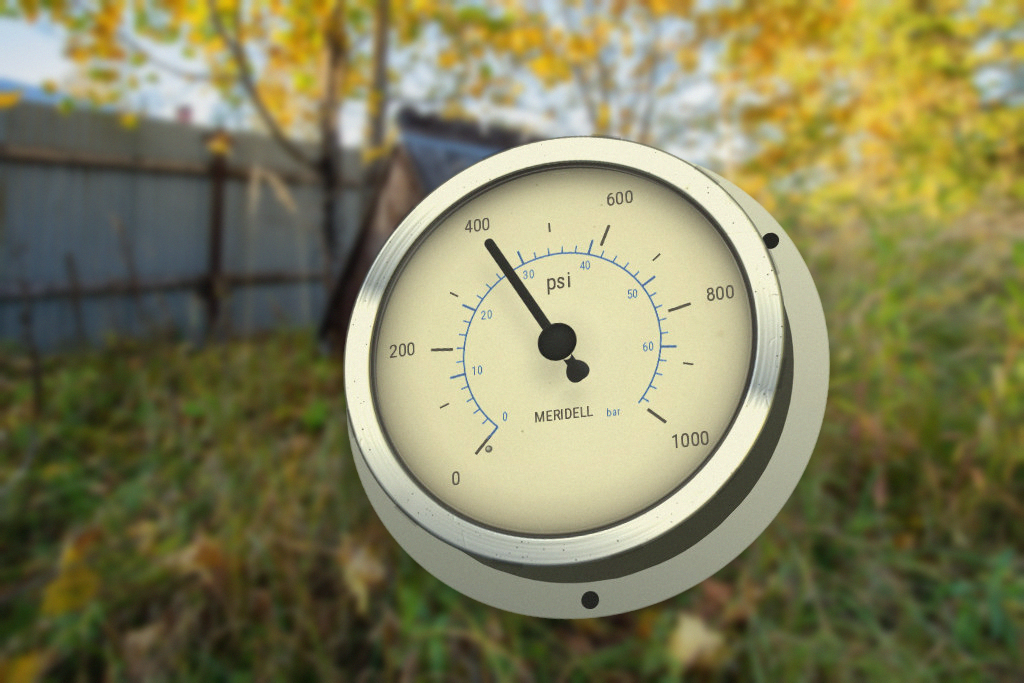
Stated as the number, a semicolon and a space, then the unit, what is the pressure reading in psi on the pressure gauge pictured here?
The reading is 400; psi
